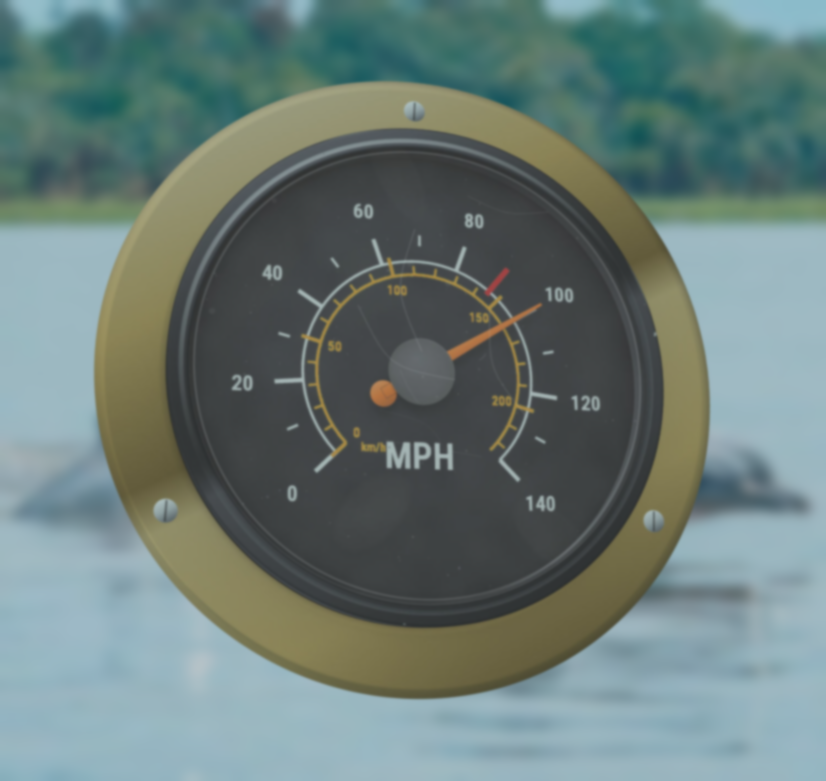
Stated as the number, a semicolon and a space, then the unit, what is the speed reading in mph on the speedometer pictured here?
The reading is 100; mph
